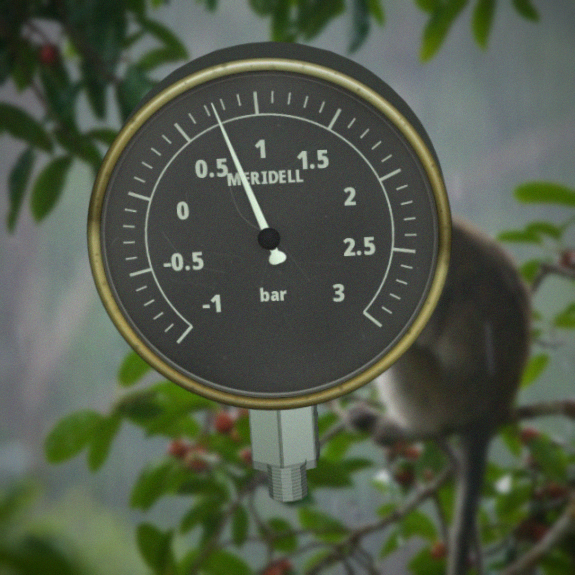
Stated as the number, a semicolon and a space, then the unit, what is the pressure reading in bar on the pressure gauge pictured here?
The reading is 0.75; bar
